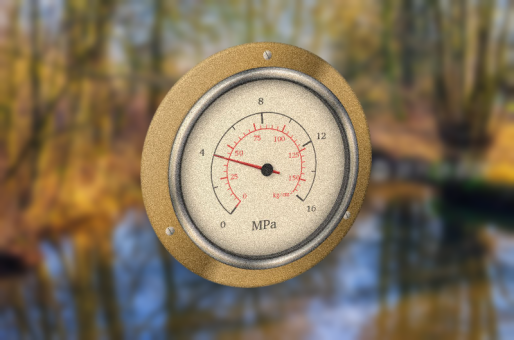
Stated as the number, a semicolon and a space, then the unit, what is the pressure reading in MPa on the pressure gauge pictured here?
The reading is 4; MPa
